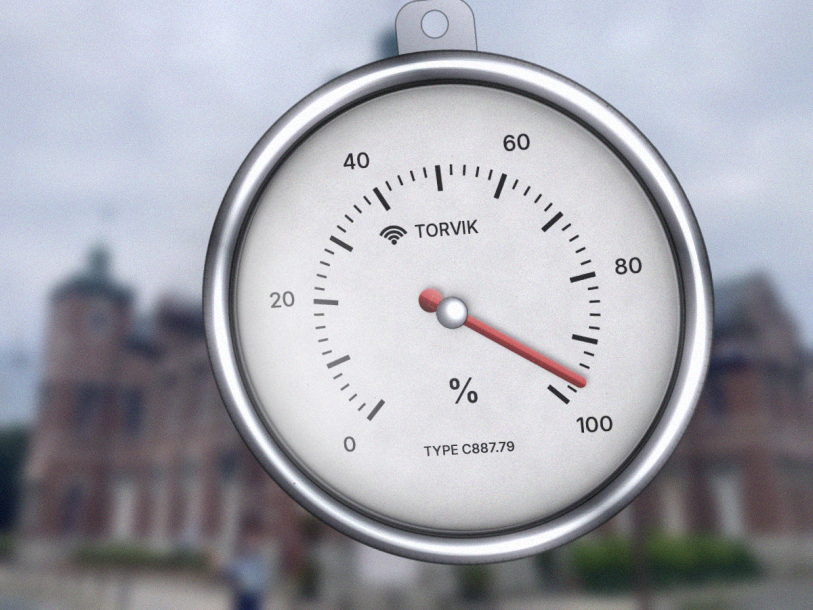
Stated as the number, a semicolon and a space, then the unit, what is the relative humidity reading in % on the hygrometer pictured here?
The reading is 96; %
